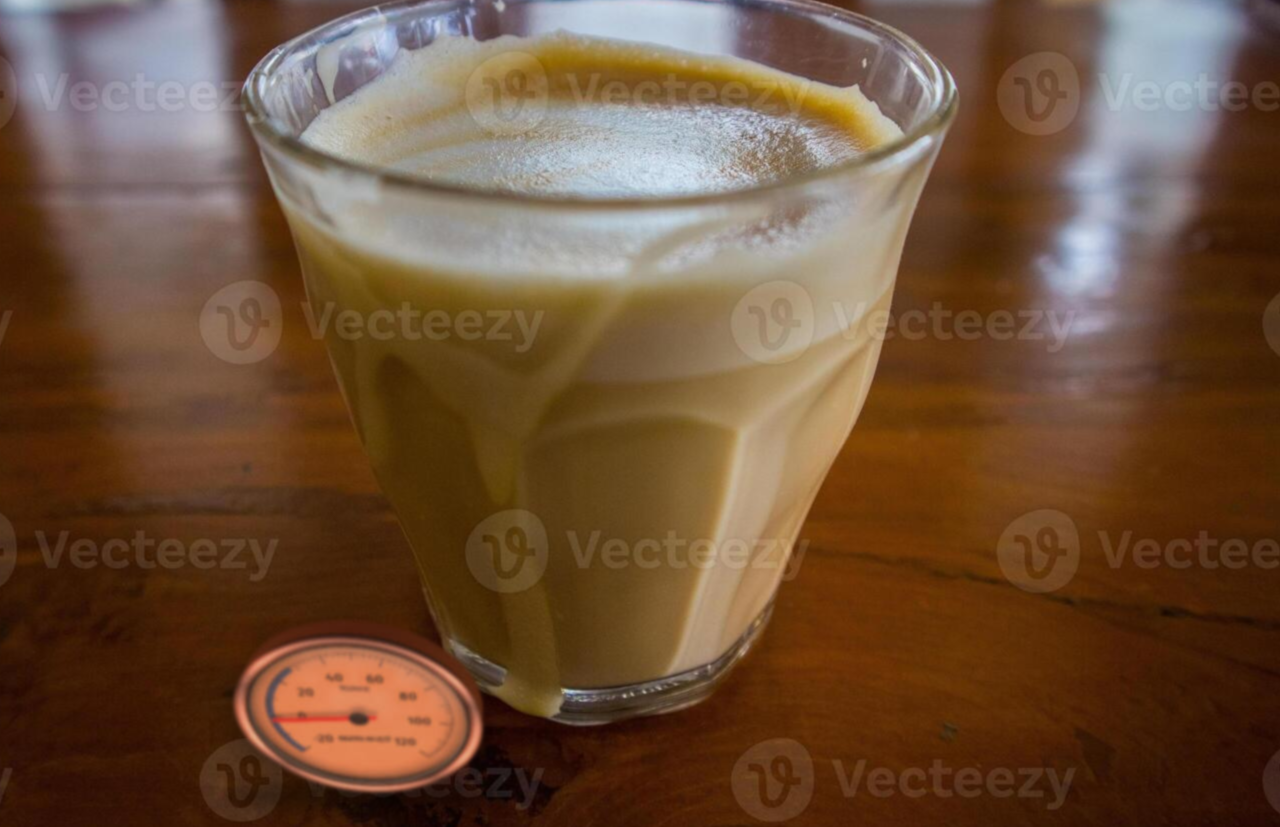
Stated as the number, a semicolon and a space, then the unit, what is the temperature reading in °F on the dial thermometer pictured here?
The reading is 0; °F
